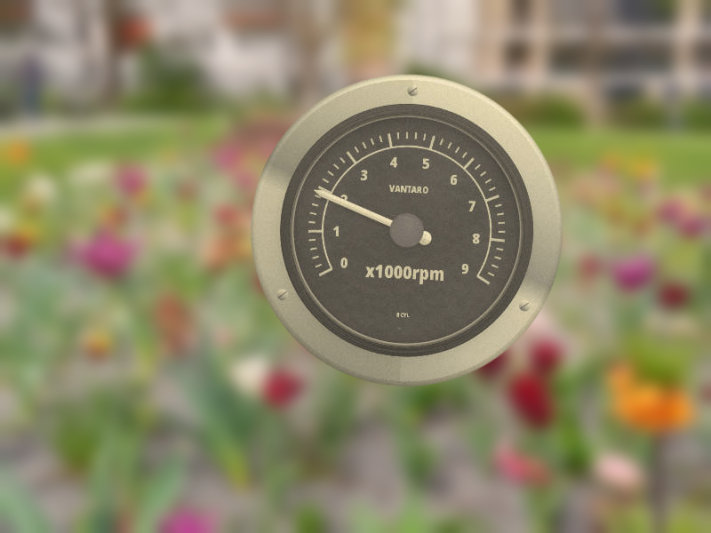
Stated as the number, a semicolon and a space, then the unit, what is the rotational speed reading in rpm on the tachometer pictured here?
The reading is 1900; rpm
